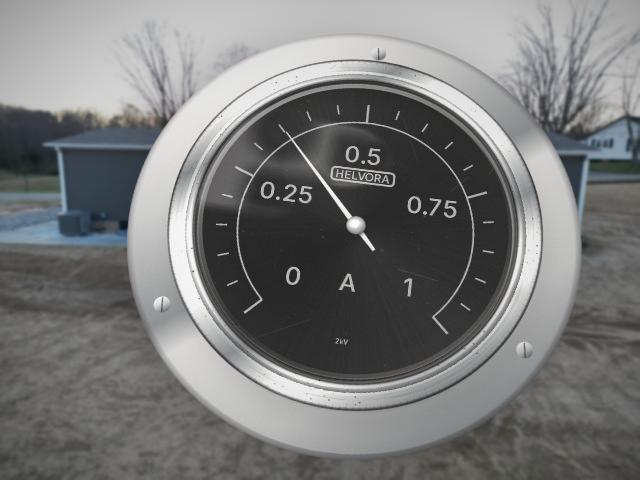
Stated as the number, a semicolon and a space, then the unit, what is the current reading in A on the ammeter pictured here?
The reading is 0.35; A
